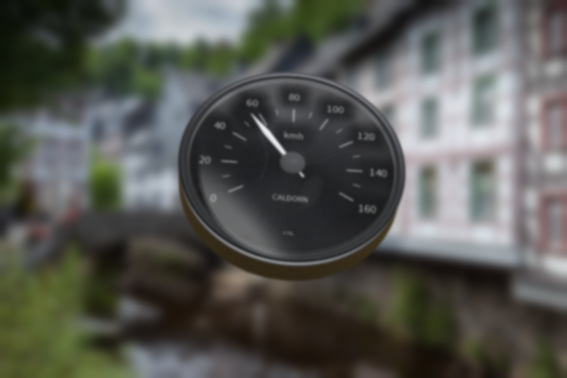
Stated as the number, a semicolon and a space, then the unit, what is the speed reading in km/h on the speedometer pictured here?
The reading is 55; km/h
